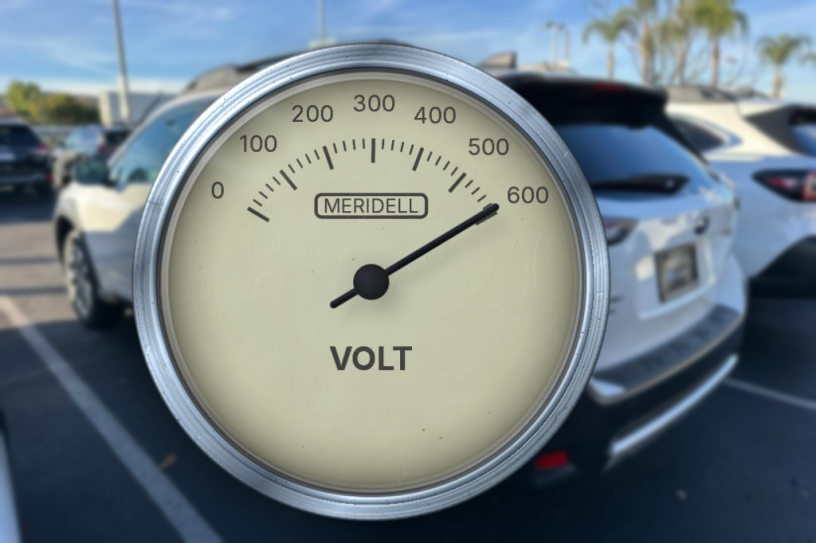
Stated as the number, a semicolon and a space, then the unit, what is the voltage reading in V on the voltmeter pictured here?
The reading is 590; V
